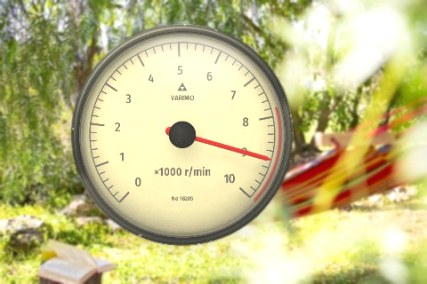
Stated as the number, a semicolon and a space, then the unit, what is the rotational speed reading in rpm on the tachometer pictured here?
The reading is 9000; rpm
